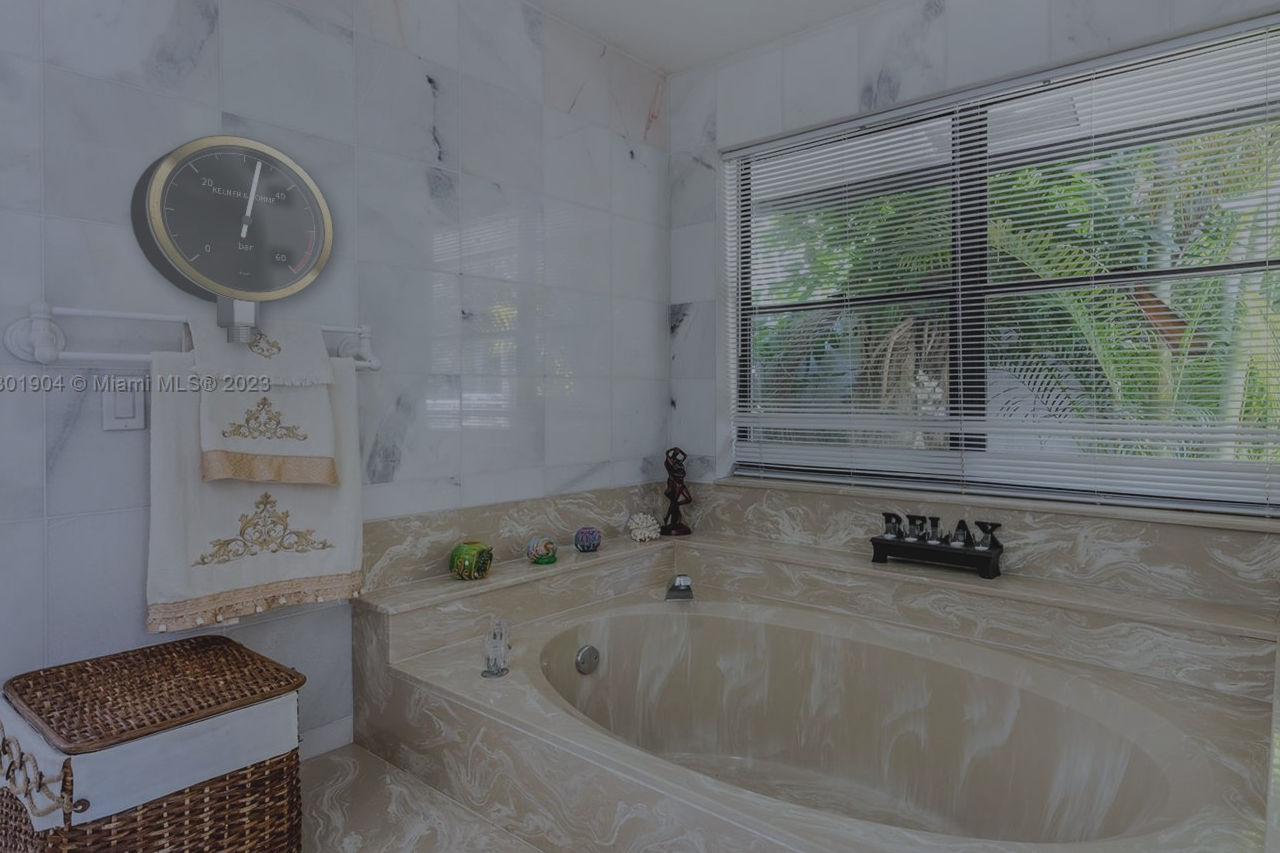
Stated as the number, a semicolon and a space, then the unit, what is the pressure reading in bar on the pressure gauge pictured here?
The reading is 32.5; bar
